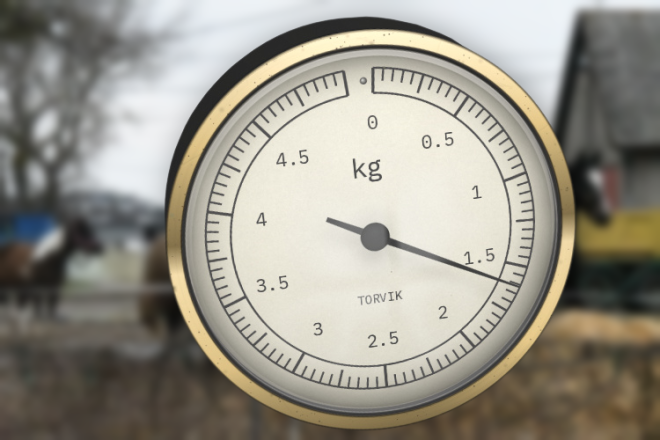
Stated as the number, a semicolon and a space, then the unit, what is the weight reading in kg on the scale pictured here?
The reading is 1.6; kg
